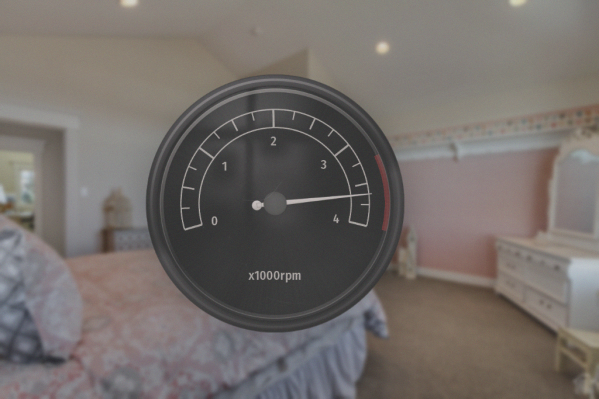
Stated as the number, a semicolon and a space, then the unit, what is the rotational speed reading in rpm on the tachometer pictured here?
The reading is 3625; rpm
